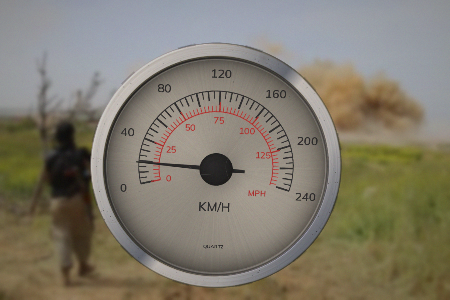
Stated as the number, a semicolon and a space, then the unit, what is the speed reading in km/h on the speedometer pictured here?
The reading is 20; km/h
